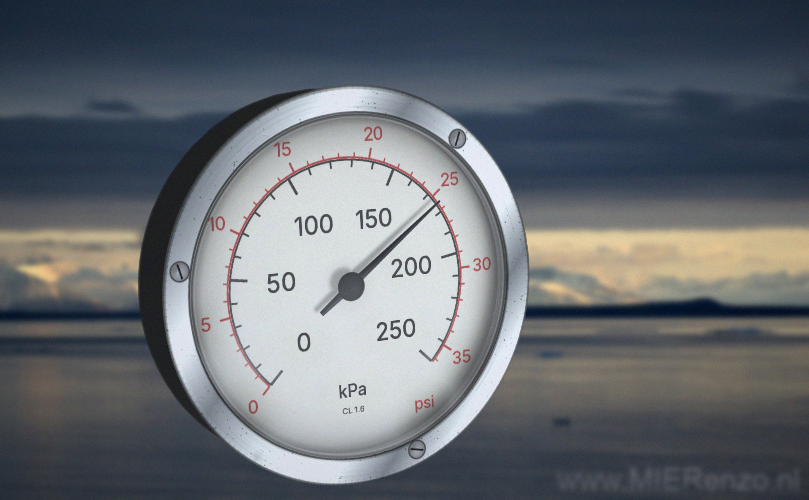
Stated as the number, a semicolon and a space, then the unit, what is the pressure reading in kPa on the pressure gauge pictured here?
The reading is 175; kPa
